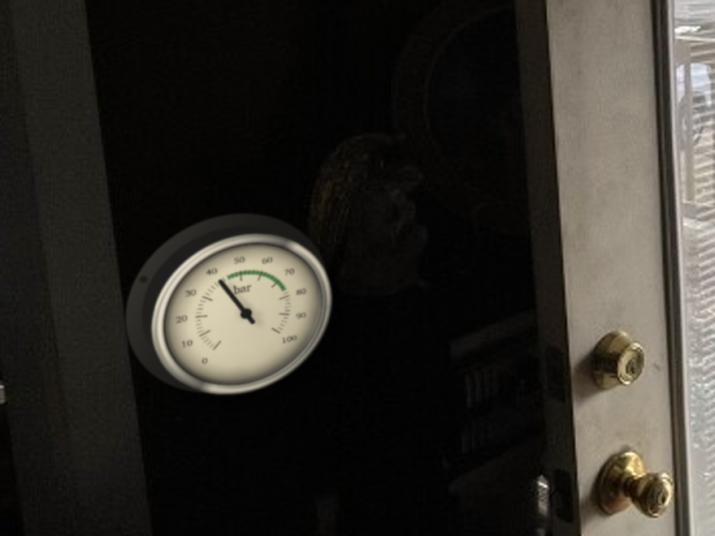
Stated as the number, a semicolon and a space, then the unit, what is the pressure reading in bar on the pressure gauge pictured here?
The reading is 40; bar
